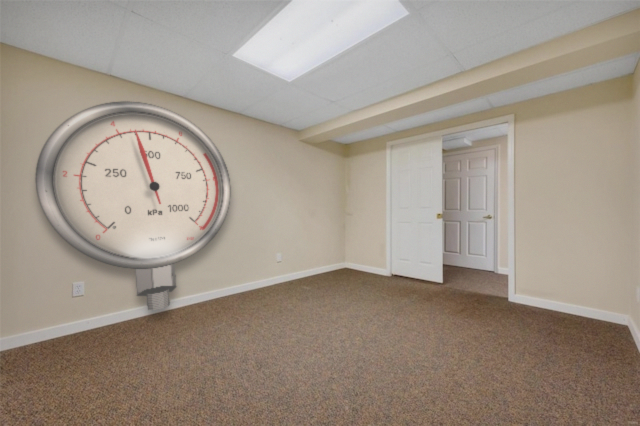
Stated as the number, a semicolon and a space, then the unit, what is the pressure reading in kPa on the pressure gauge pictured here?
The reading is 450; kPa
